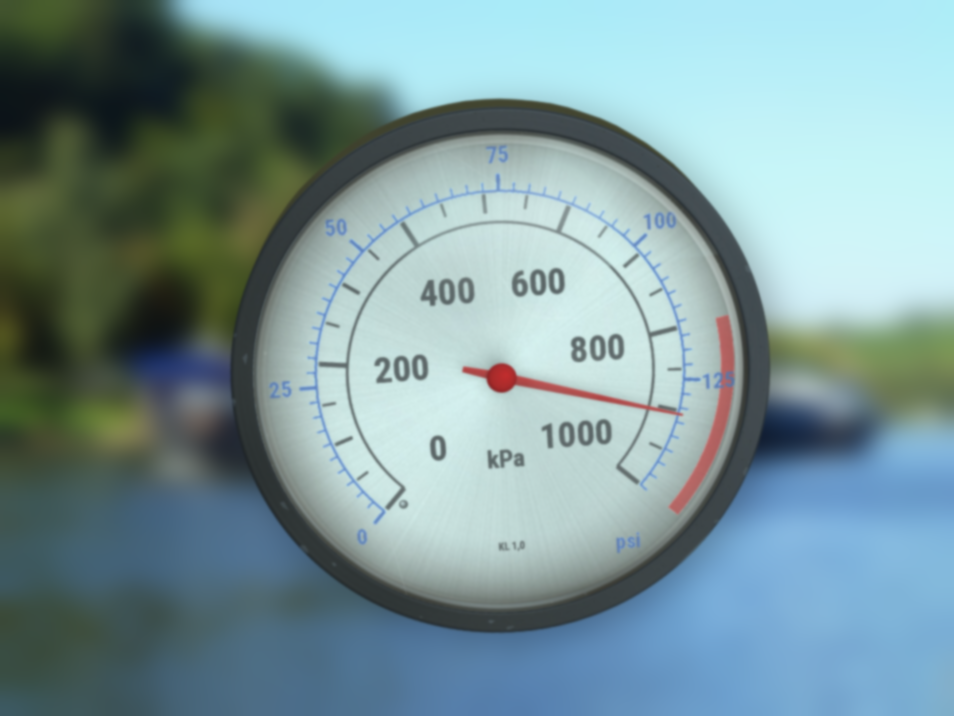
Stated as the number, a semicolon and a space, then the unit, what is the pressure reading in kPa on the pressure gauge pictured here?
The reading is 900; kPa
